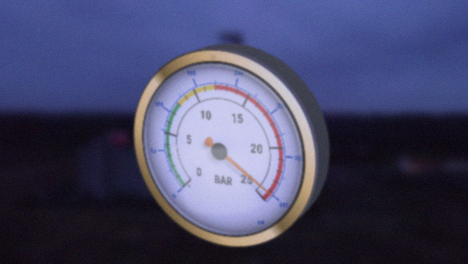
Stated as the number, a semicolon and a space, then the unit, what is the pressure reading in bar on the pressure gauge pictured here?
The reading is 24; bar
